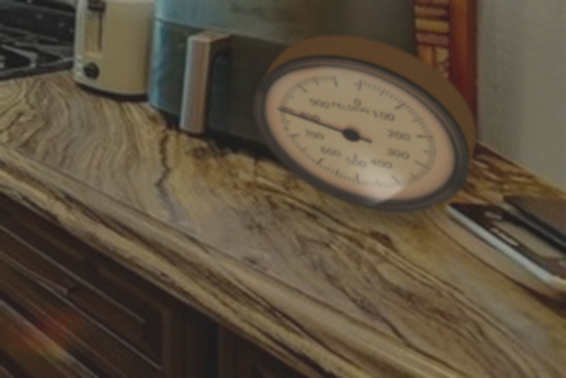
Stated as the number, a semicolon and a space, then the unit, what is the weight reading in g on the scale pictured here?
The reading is 800; g
